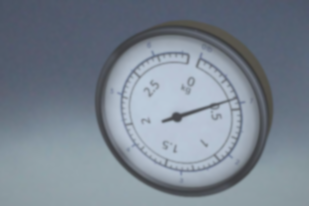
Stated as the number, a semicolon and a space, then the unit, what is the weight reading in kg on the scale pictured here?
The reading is 0.4; kg
